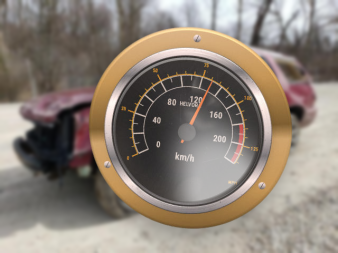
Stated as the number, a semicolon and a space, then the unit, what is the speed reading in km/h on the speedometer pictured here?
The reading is 130; km/h
